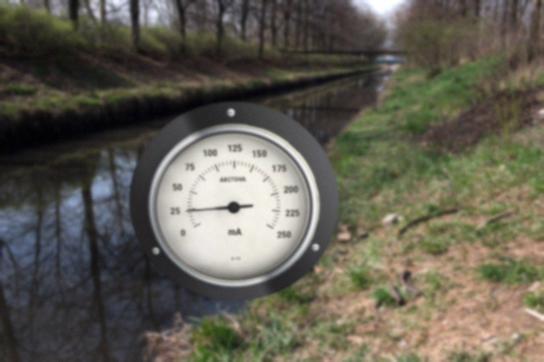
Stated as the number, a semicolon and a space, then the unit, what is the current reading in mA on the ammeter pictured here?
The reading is 25; mA
